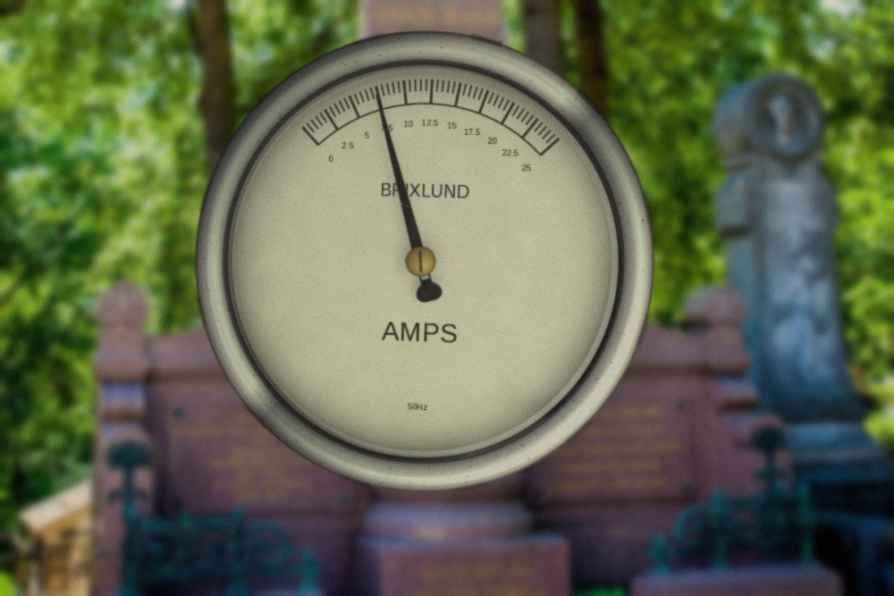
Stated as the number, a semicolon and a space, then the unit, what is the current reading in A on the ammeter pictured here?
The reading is 7.5; A
